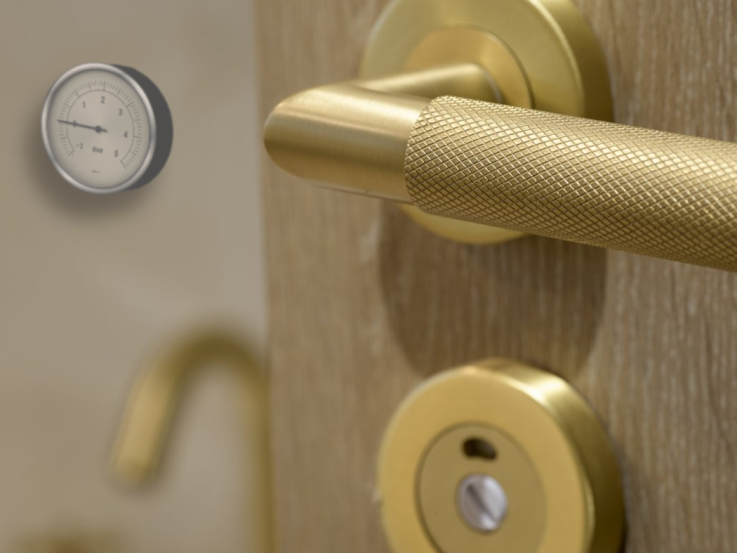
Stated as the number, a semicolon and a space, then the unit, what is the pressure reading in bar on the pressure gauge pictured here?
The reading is 0; bar
